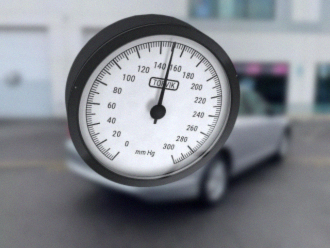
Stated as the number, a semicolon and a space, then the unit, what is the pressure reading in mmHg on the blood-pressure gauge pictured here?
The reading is 150; mmHg
